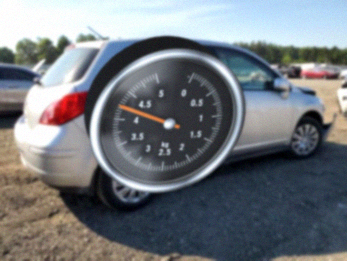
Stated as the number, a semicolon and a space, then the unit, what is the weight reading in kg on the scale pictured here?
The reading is 4.25; kg
